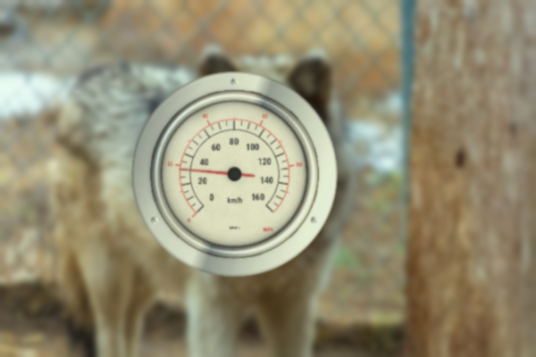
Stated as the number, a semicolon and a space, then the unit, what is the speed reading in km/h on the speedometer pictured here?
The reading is 30; km/h
